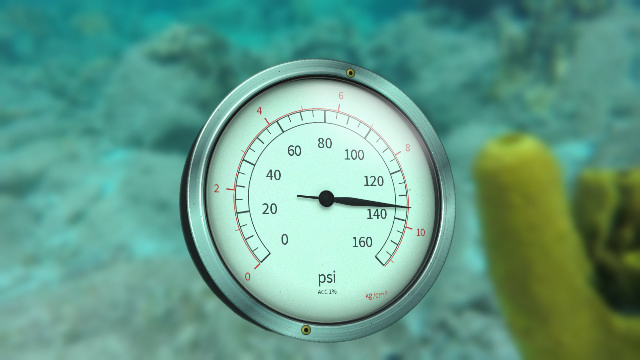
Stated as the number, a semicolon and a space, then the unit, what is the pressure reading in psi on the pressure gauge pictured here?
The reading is 135; psi
